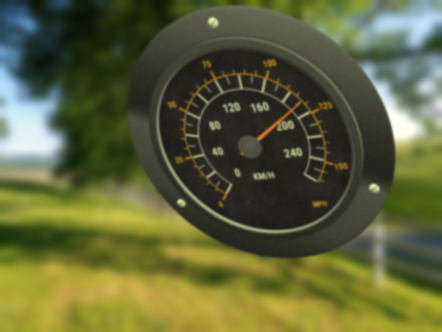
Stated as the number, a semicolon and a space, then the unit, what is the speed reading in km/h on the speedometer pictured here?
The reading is 190; km/h
